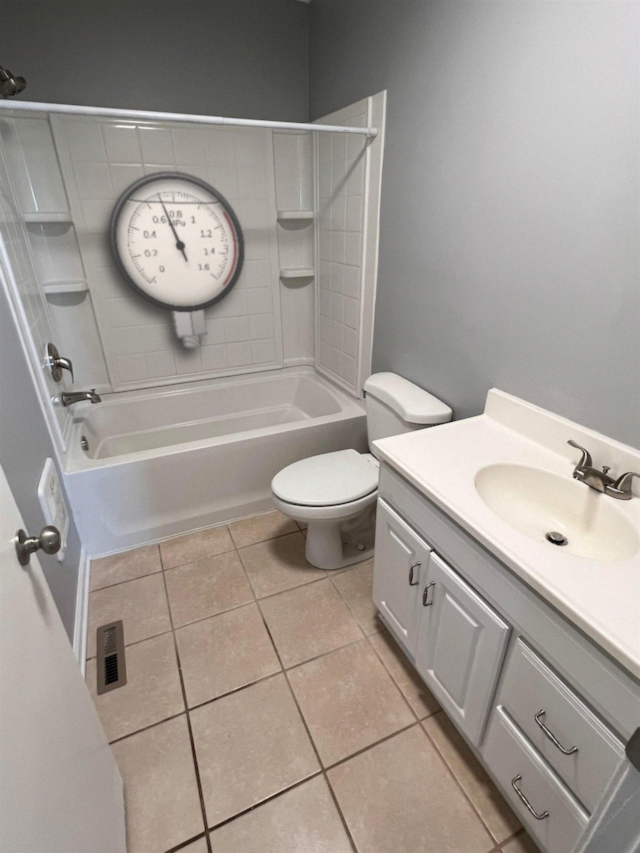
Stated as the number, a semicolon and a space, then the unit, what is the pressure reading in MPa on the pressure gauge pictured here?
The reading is 0.7; MPa
